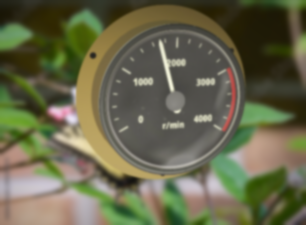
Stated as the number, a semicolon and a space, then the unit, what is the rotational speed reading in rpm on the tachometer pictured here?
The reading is 1700; rpm
